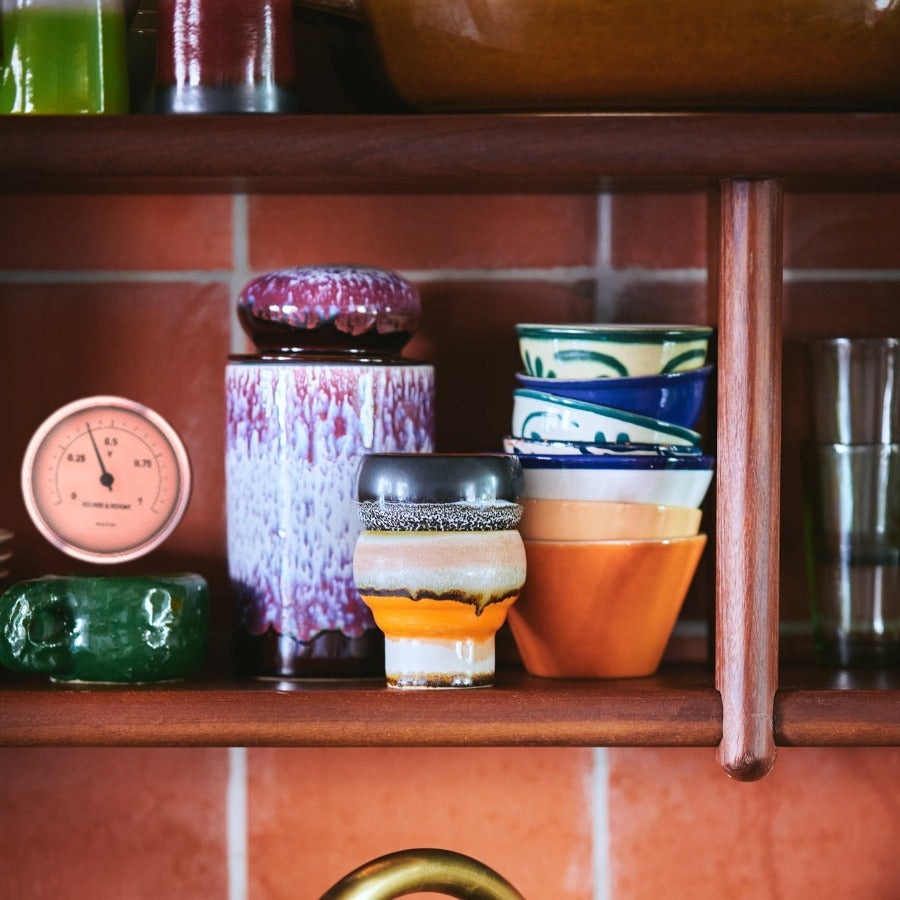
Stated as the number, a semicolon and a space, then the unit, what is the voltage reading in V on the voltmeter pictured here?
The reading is 0.4; V
